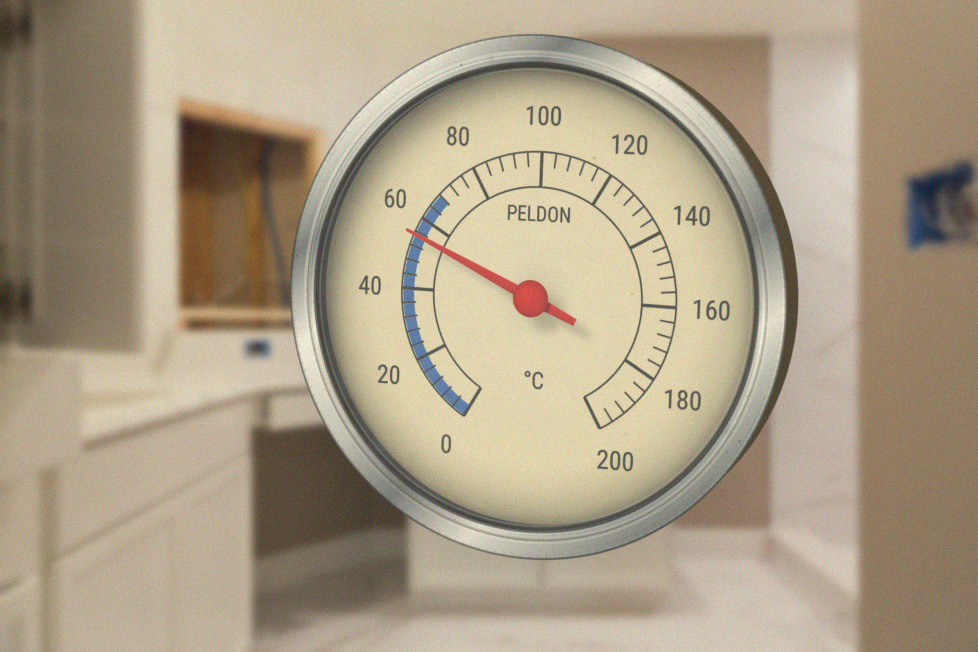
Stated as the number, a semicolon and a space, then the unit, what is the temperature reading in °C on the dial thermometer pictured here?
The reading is 56; °C
